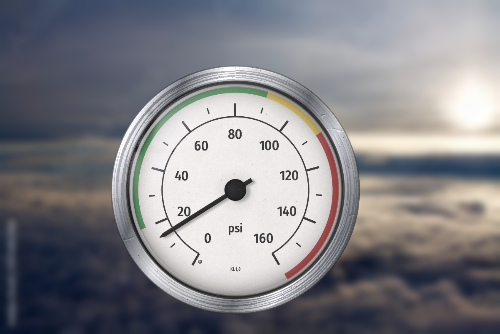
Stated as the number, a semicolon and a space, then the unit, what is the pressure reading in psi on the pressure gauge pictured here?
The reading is 15; psi
